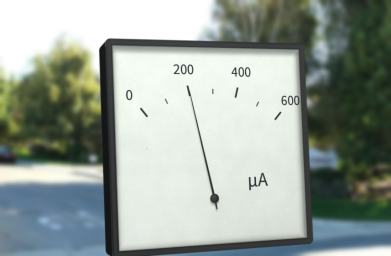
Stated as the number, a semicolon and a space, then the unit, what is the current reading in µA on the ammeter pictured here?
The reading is 200; µA
